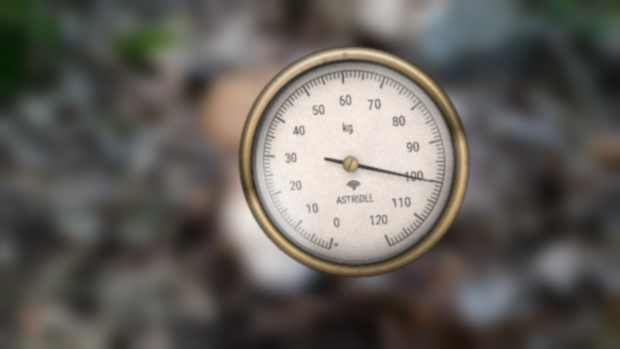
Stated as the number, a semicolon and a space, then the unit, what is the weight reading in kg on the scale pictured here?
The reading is 100; kg
